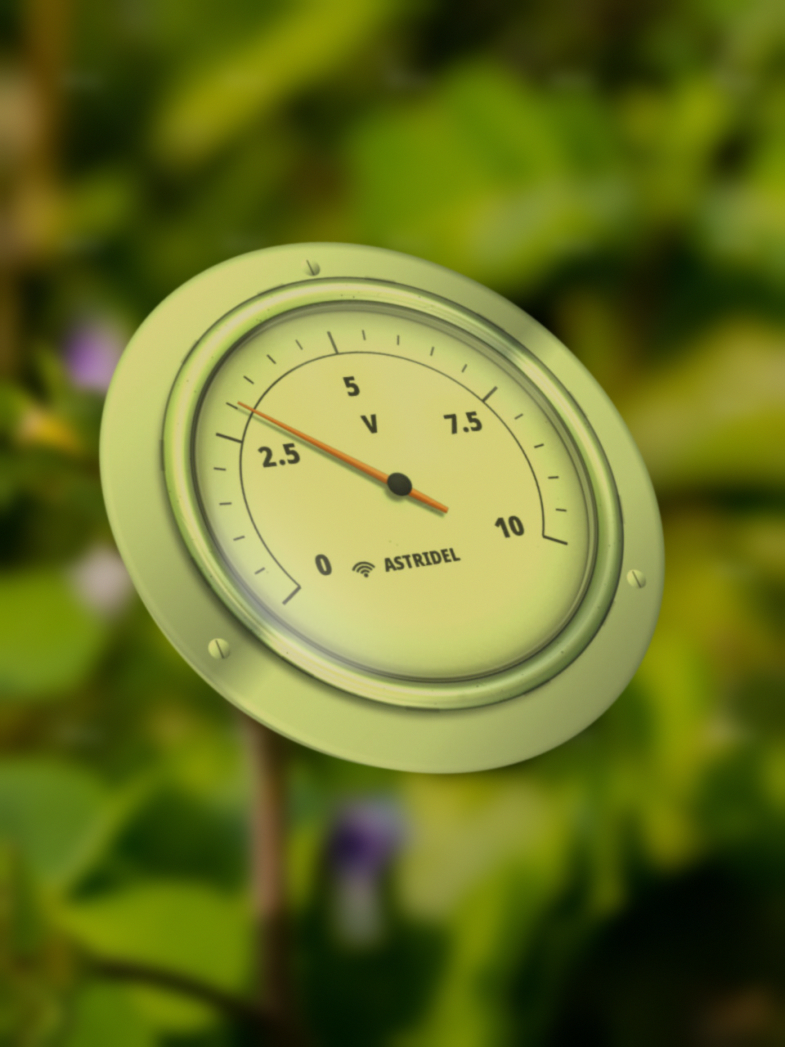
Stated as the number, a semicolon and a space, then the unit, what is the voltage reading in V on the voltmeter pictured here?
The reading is 3; V
